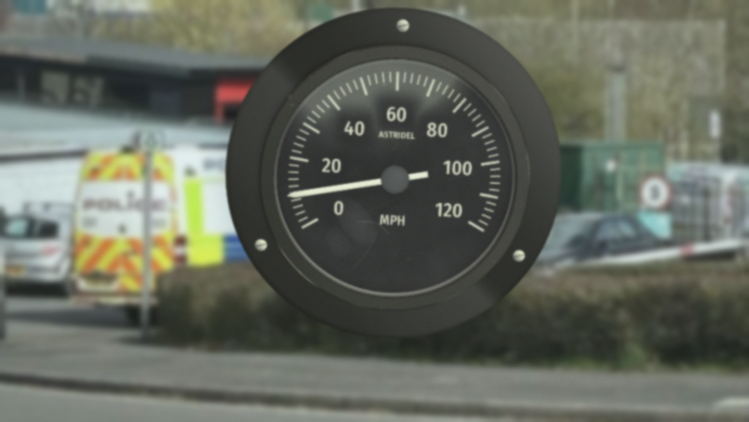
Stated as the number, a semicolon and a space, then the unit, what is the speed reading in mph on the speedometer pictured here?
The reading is 10; mph
